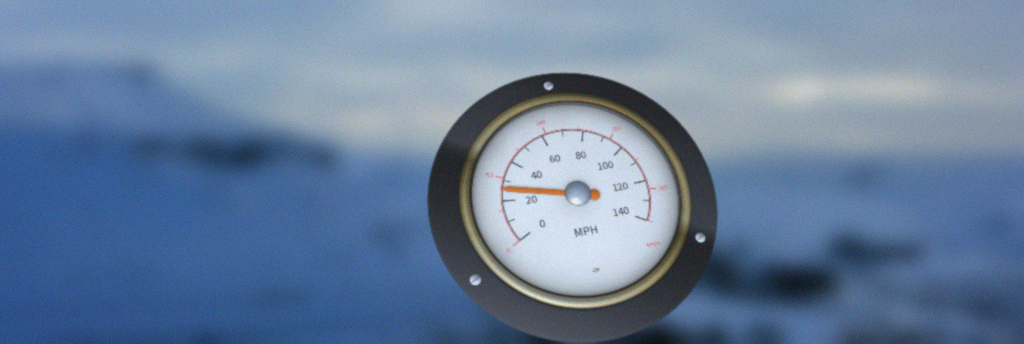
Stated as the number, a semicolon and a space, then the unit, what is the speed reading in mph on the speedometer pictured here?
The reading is 25; mph
